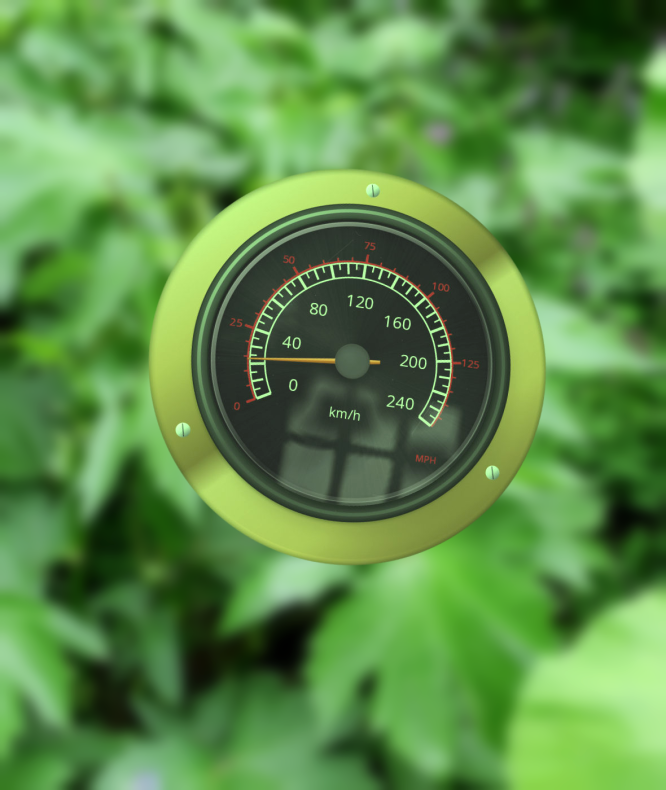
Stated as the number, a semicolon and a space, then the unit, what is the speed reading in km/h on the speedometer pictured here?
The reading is 22.5; km/h
